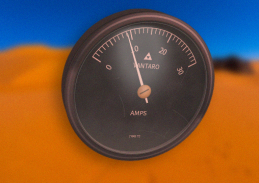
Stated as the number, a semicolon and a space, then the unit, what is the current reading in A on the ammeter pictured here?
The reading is 9; A
